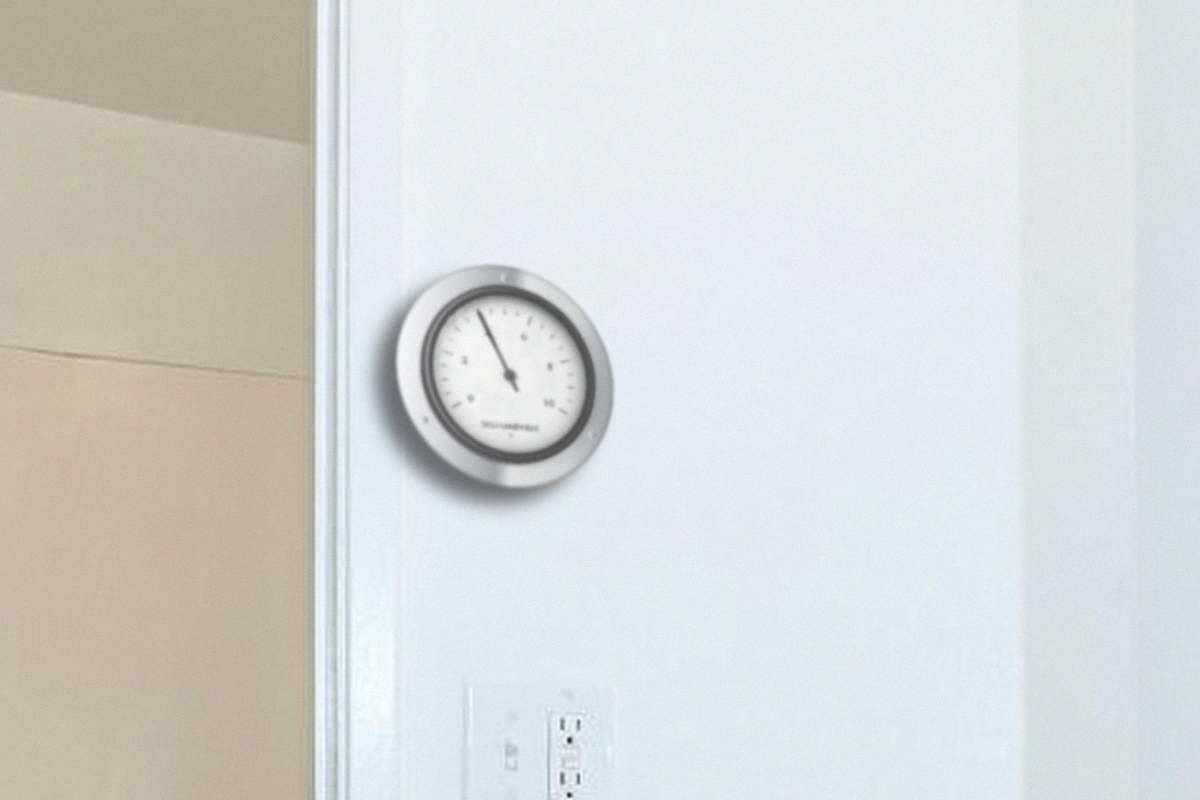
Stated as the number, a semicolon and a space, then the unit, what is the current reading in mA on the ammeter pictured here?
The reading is 4; mA
